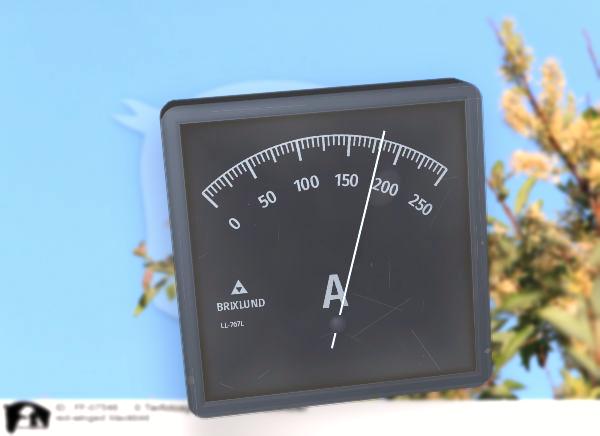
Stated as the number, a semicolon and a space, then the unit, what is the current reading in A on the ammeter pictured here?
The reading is 180; A
